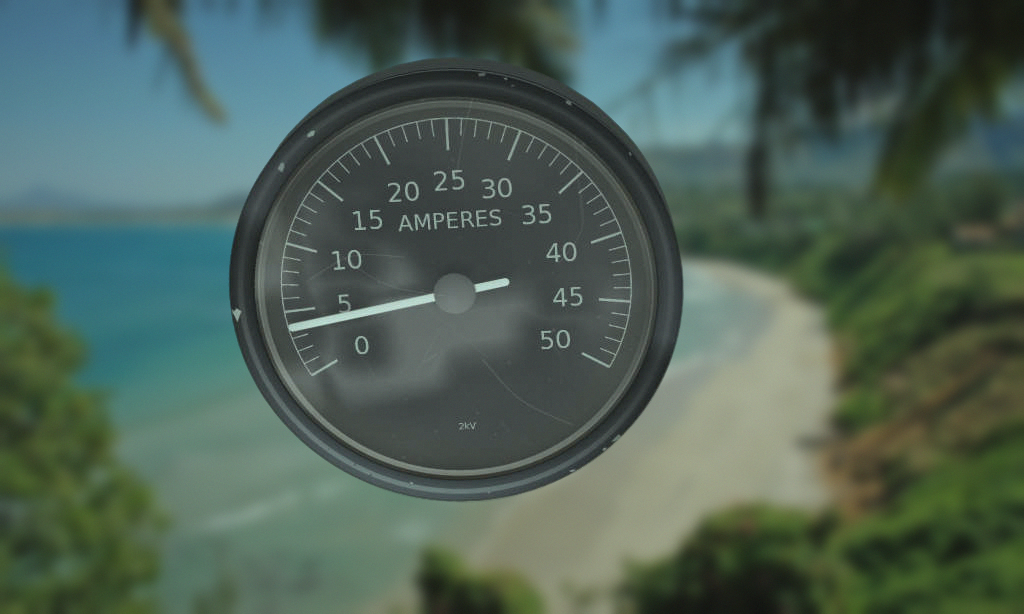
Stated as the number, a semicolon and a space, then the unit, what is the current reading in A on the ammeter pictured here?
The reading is 4; A
